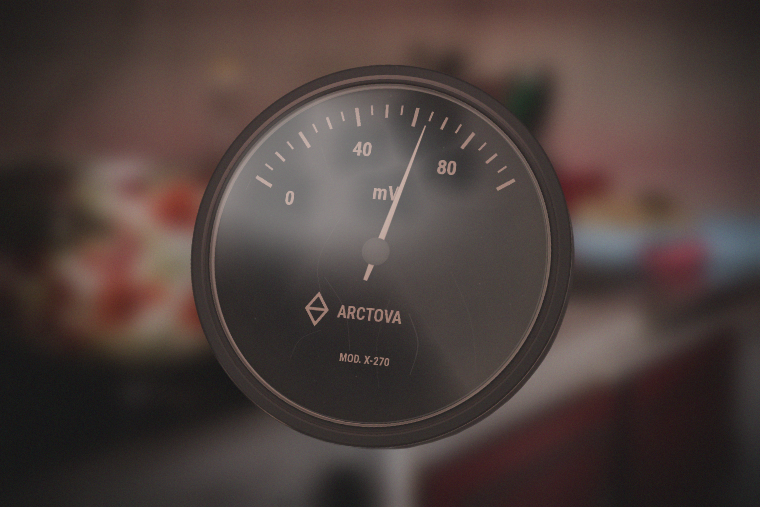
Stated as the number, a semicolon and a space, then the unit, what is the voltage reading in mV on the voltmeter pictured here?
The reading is 65; mV
